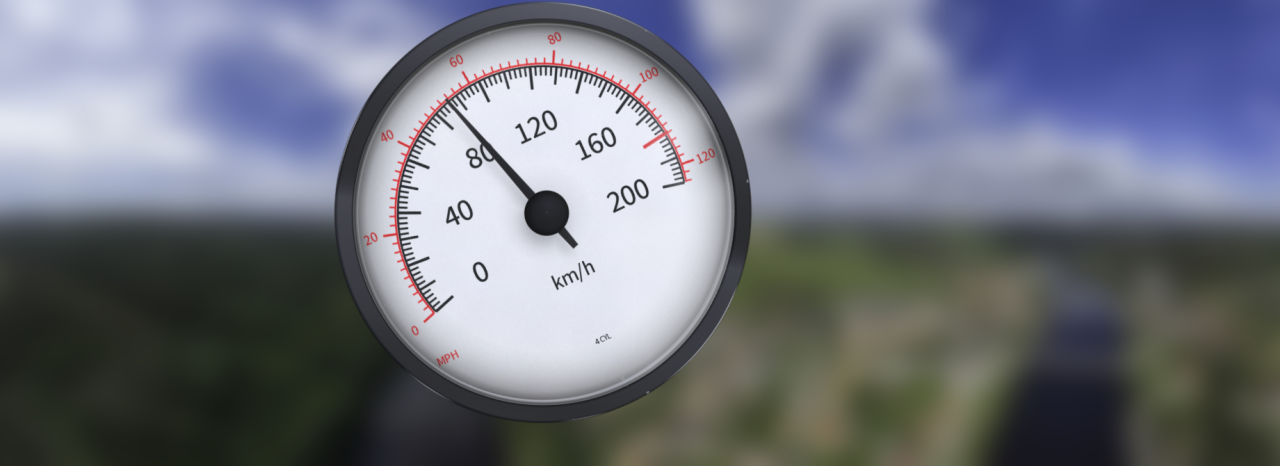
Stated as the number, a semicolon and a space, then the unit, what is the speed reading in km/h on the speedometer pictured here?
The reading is 86; km/h
